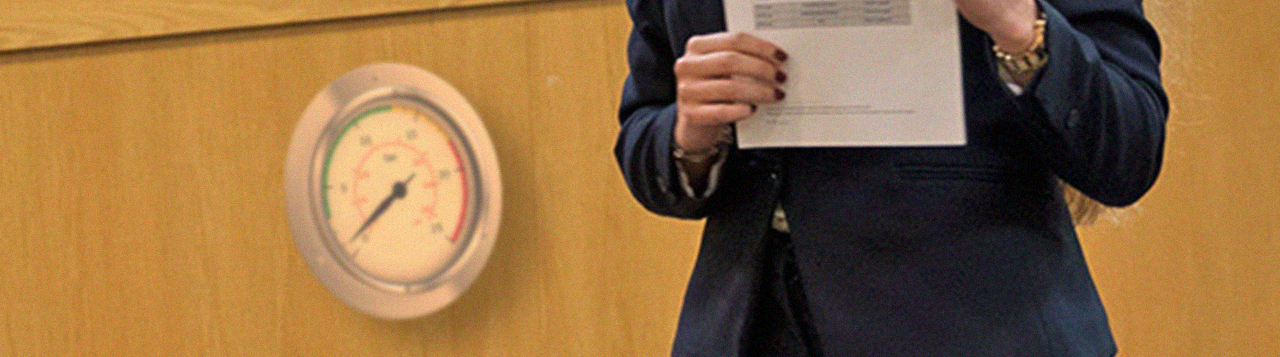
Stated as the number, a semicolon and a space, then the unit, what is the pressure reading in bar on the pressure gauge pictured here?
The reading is 1; bar
